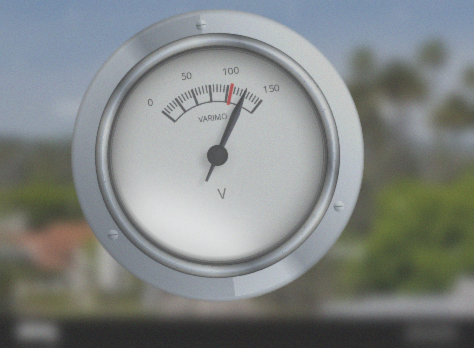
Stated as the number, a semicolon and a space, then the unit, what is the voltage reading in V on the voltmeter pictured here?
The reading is 125; V
